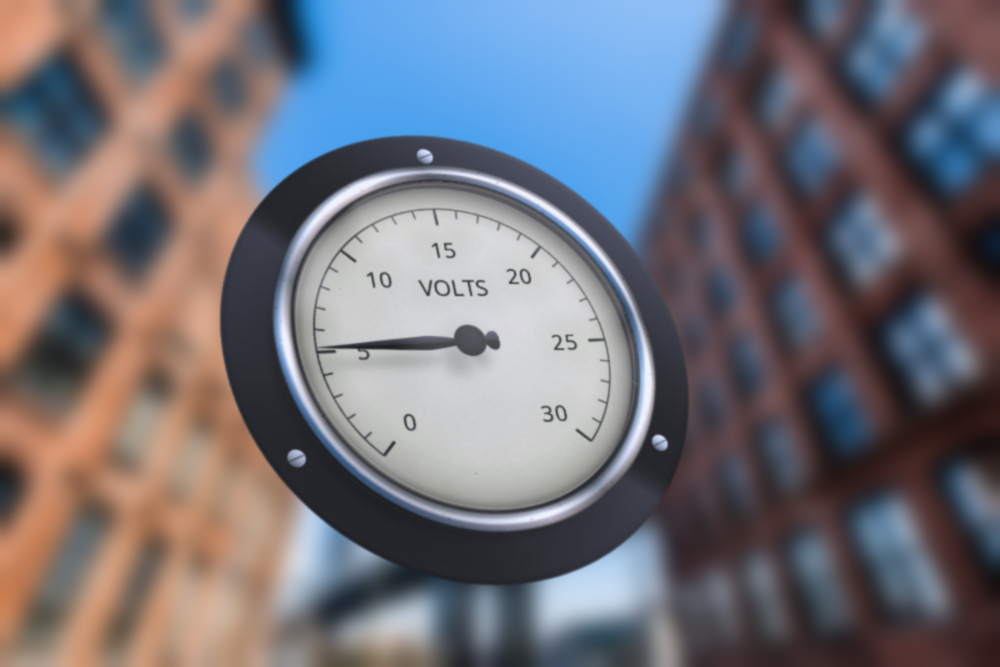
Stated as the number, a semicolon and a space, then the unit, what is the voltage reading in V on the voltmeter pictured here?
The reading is 5; V
